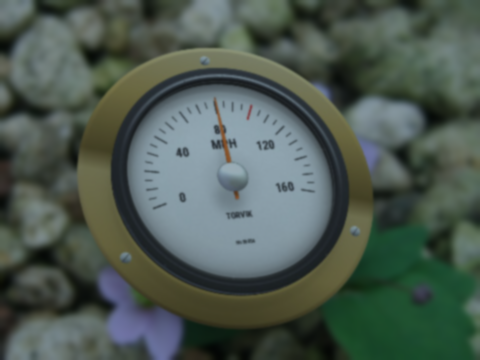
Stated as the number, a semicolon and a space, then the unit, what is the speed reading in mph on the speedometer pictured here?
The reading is 80; mph
